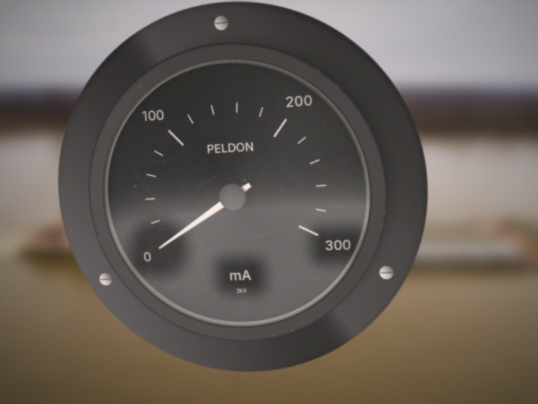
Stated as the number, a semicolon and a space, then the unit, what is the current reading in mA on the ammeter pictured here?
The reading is 0; mA
